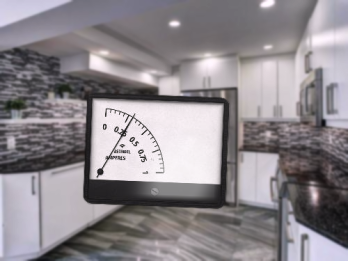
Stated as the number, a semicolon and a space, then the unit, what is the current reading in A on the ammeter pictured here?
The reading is 0.3; A
